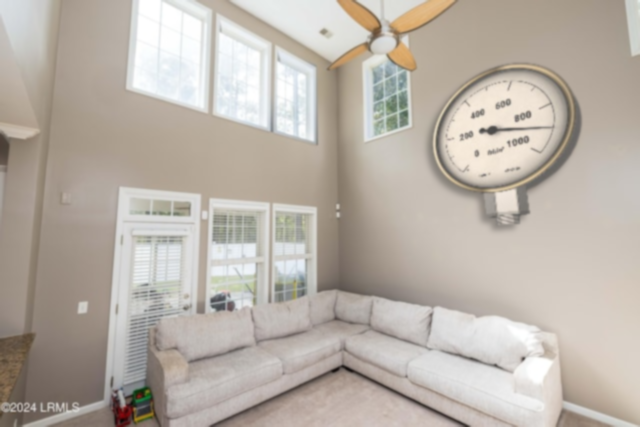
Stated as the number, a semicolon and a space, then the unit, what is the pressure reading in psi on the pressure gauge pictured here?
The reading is 900; psi
